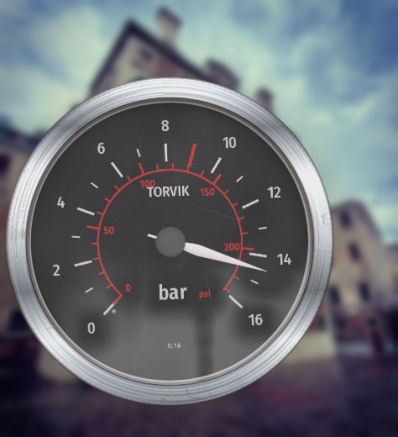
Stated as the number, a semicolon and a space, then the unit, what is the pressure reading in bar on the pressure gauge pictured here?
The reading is 14.5; bar
